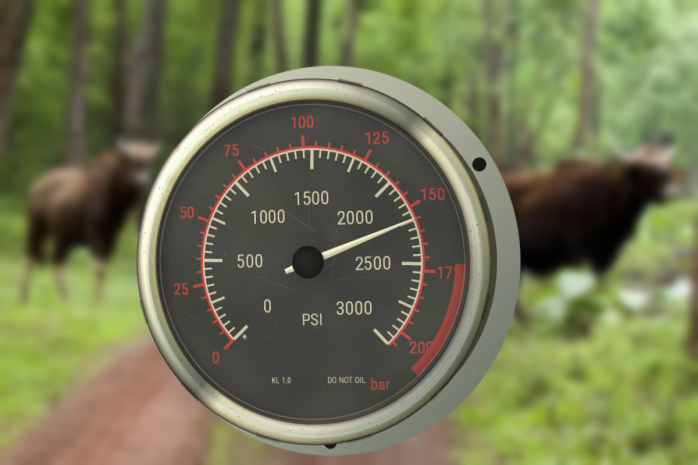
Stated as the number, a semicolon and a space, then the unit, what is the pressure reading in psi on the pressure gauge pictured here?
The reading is 2250; psi
